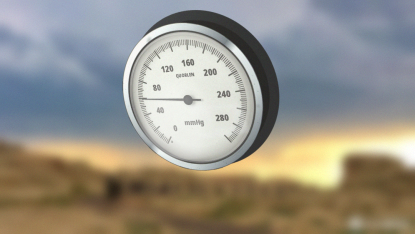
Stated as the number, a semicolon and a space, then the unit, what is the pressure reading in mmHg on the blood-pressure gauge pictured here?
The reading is 60; mmHg
